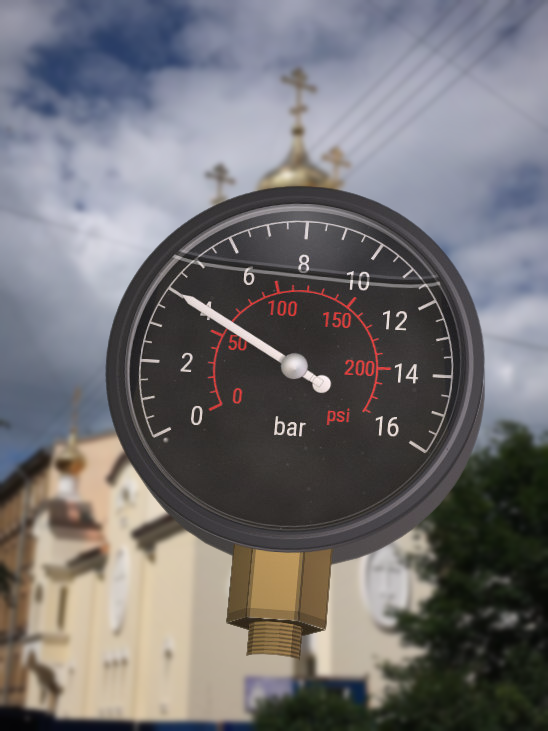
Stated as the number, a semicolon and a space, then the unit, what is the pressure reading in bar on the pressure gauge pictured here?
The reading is 4; bar
